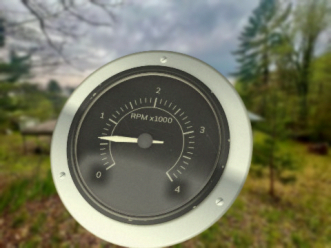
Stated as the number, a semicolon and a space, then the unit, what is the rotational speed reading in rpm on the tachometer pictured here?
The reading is 600; rpm
